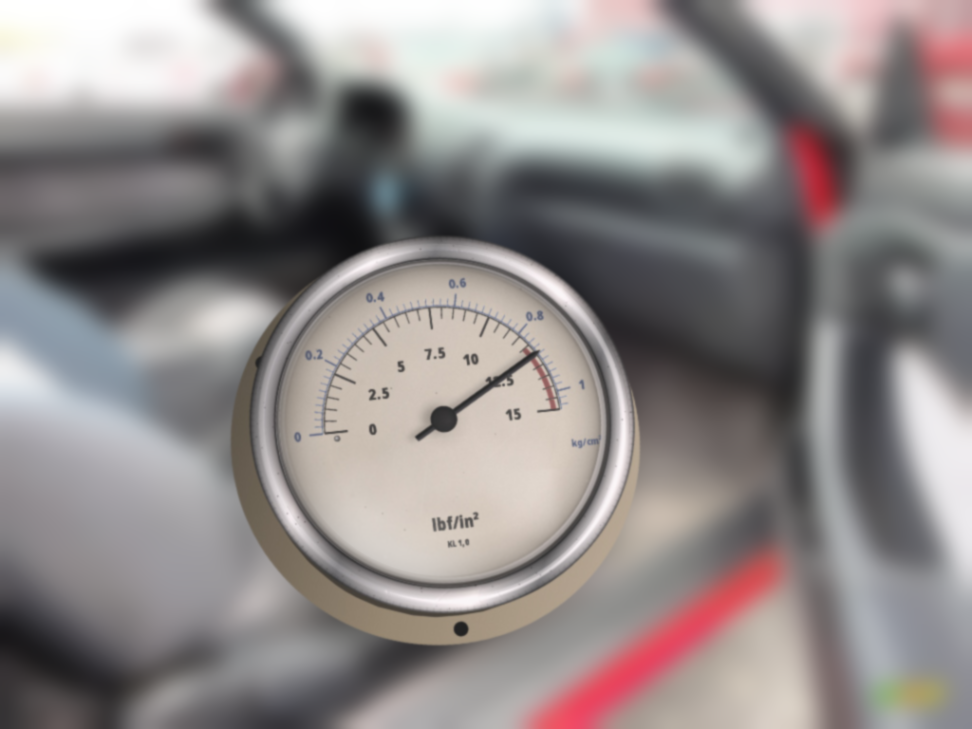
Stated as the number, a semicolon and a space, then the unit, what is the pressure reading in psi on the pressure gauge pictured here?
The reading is 12.5; psi
